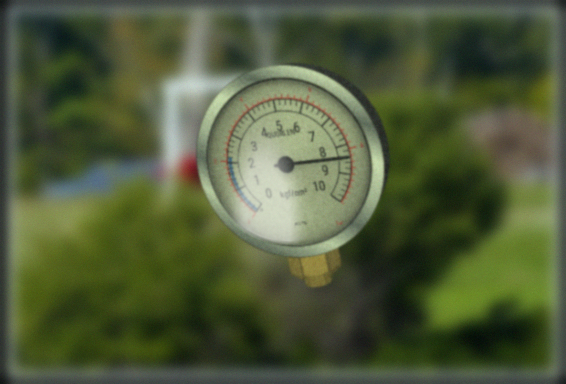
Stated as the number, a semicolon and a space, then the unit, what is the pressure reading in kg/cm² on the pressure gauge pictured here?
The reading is 8.4; kg/cm²
